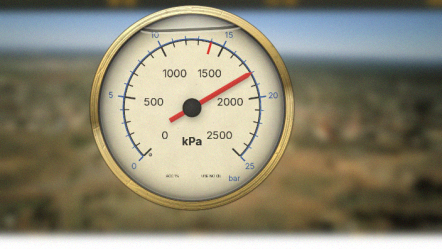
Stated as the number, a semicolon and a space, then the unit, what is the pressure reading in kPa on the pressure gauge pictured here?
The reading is 1800; kPa
